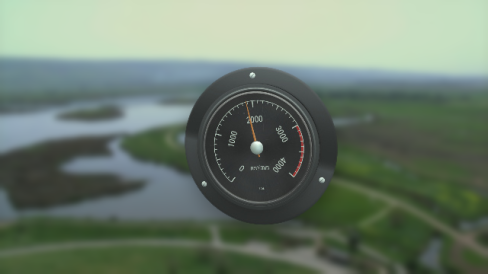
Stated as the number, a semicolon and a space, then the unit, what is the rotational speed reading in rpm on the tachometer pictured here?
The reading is 1900; rpm
